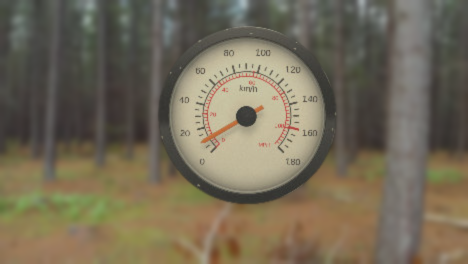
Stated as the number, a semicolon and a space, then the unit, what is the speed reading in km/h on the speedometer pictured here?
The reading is 10; km/h
